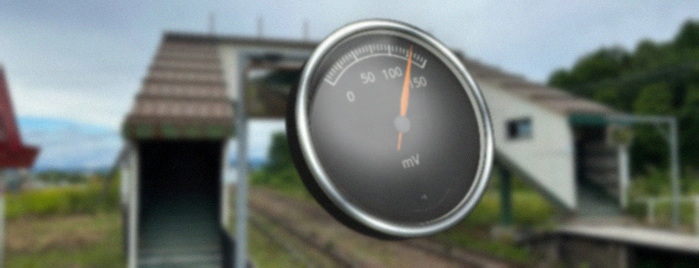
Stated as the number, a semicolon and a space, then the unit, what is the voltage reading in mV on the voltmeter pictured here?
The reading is 125; mV
